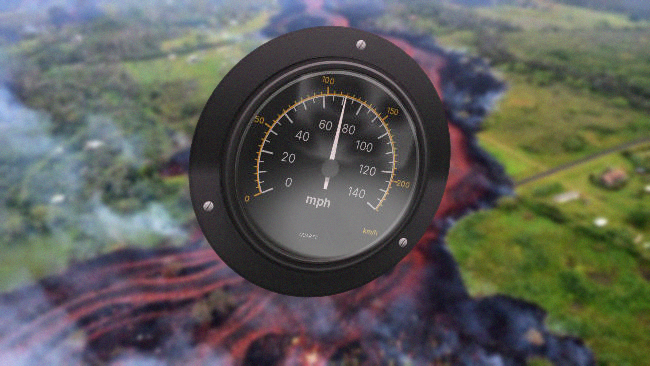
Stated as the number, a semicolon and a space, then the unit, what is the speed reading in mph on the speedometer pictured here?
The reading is 70; mph
